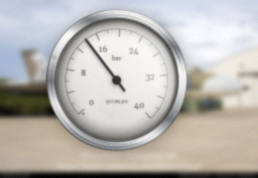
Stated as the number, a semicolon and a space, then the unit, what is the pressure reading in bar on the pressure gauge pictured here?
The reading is 14; bar
